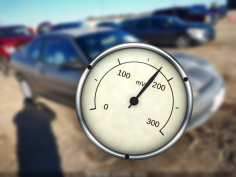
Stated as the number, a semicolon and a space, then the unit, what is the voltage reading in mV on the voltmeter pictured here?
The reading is 175; mV
